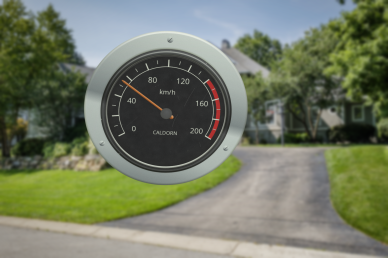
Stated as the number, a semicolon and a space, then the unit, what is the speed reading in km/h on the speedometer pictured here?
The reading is 55; km/h
